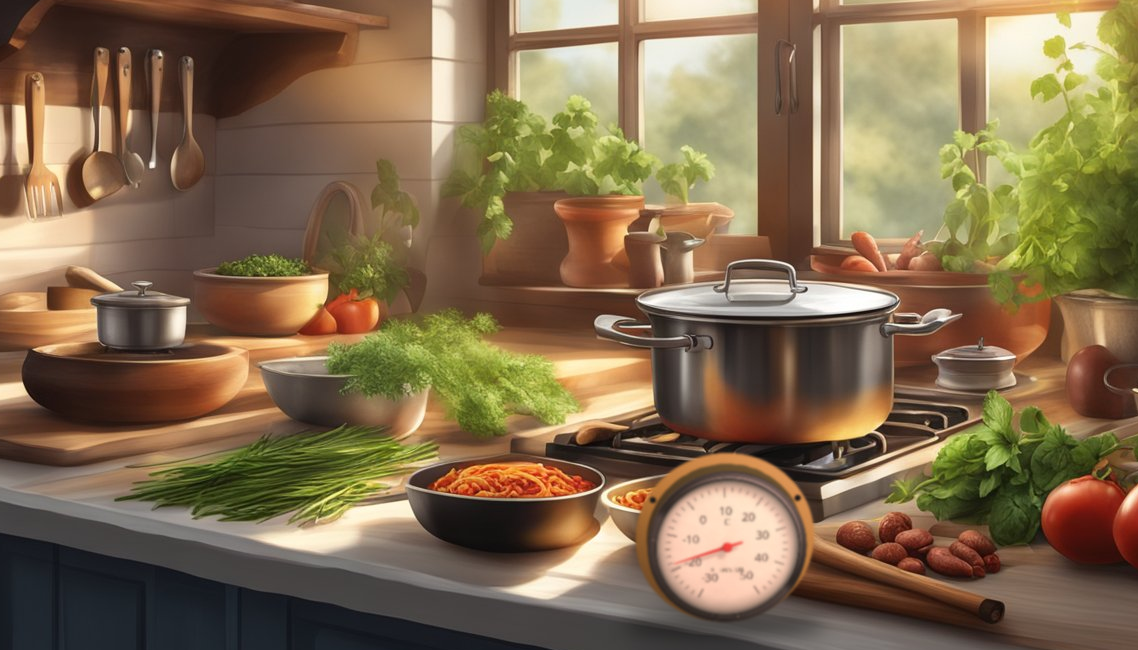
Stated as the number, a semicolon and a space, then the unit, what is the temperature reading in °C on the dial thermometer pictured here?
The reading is -18; °C
